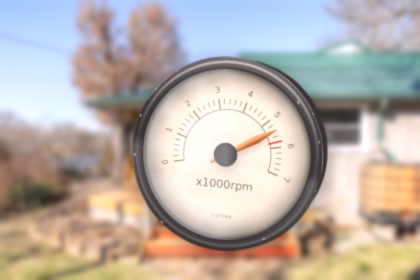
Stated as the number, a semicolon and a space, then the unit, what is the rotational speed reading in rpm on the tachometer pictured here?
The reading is 5400; rpm
